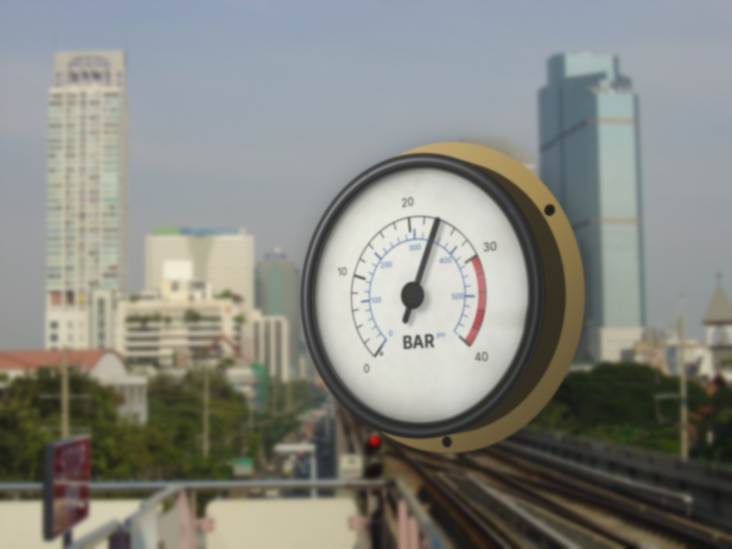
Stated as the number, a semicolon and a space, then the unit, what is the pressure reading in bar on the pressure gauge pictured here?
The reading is 24; bar
